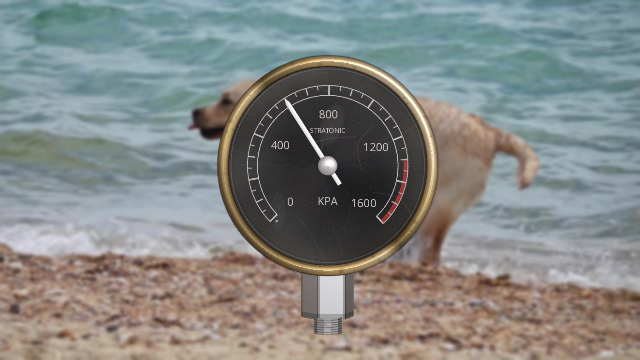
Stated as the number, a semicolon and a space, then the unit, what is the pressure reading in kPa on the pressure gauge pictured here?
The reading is 600; kPa
